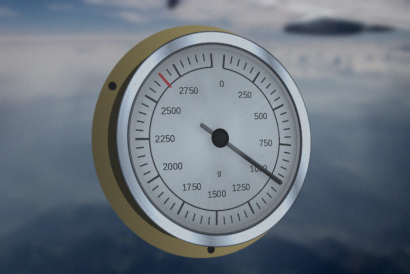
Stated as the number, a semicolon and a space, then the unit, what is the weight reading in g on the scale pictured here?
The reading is 1000; g
